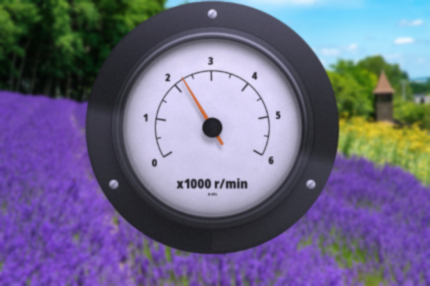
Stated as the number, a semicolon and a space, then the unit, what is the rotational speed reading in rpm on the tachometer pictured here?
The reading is 2250; rpm
